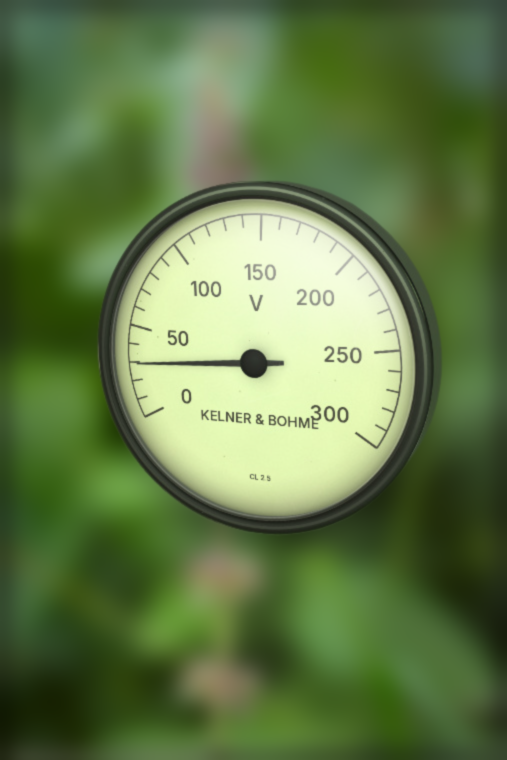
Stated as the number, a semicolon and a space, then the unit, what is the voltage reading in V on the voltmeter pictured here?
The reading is 30; V
